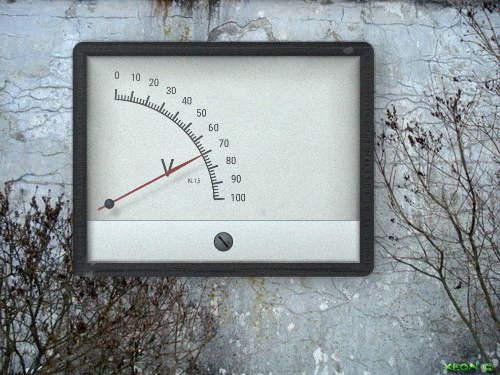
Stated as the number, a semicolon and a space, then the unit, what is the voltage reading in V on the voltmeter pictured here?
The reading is 70; V
